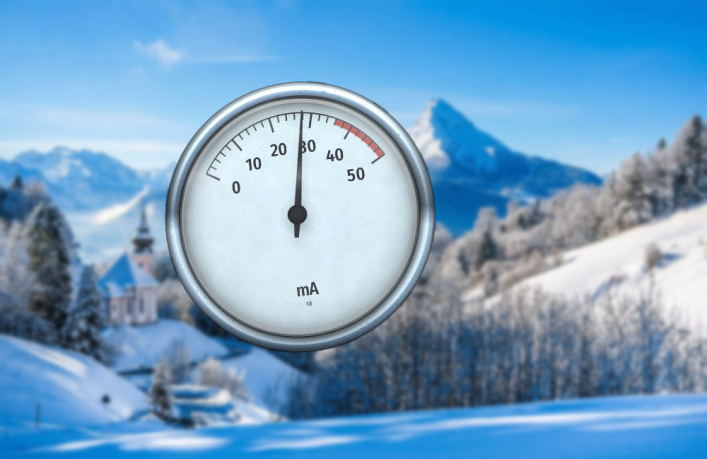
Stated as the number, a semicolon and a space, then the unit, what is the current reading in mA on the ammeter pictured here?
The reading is 28; mA
